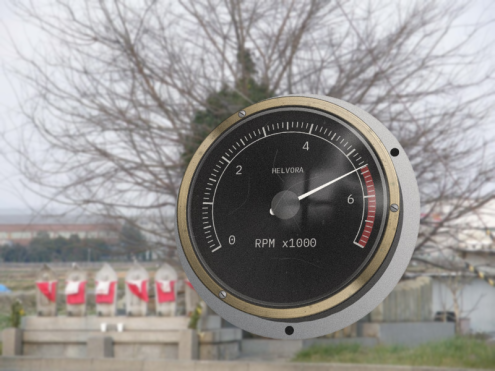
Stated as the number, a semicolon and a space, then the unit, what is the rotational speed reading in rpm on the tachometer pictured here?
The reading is 5400; rpm
